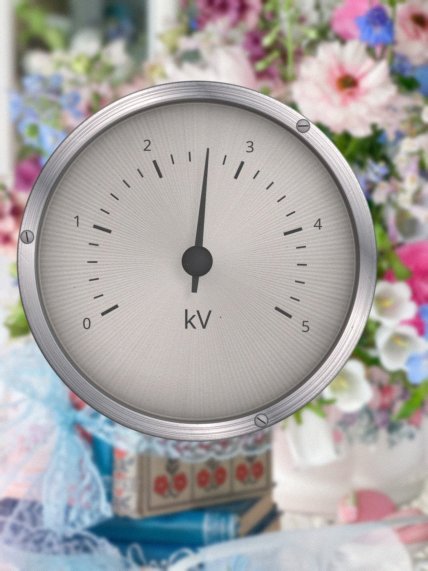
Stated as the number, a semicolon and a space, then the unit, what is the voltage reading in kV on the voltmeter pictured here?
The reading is 2.6; kV
